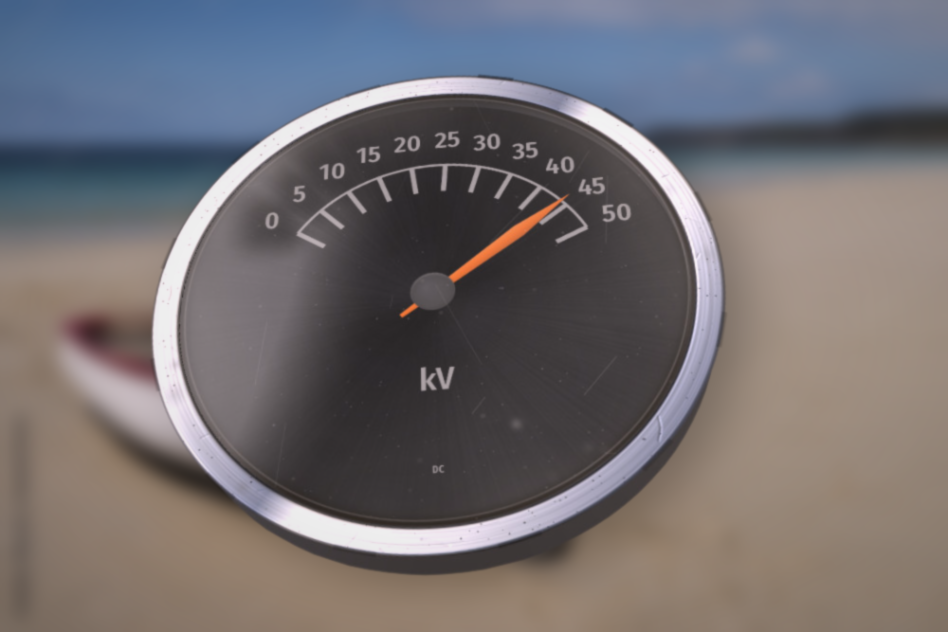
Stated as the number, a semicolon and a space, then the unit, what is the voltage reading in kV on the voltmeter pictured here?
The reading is 45; kV
